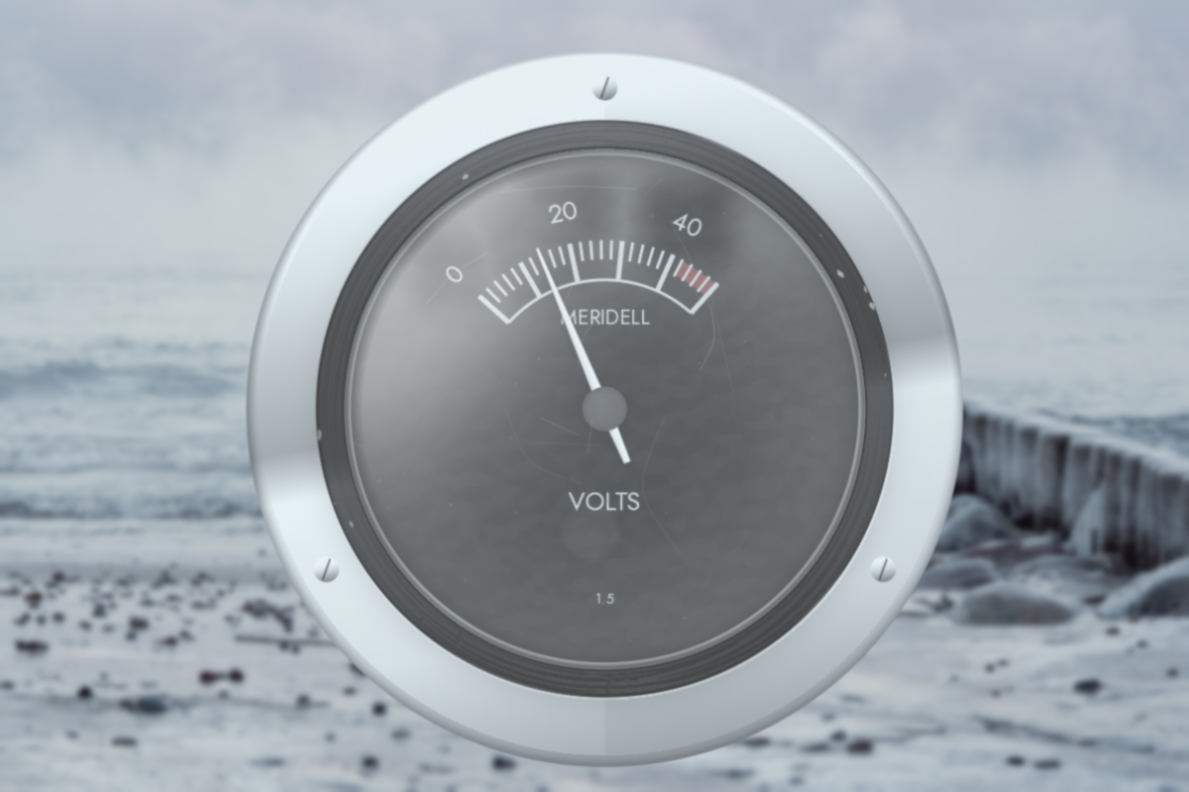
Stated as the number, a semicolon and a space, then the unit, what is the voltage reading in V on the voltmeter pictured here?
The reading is 14; V
